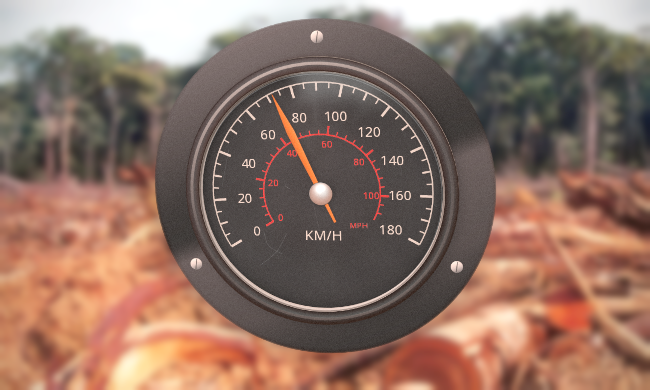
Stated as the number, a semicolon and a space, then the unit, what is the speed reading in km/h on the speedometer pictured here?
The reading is 72.5; km/h
